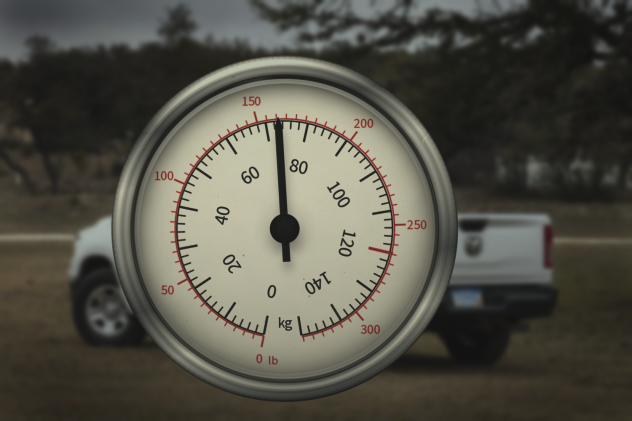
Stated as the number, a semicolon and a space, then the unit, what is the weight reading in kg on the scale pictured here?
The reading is 73; kg
